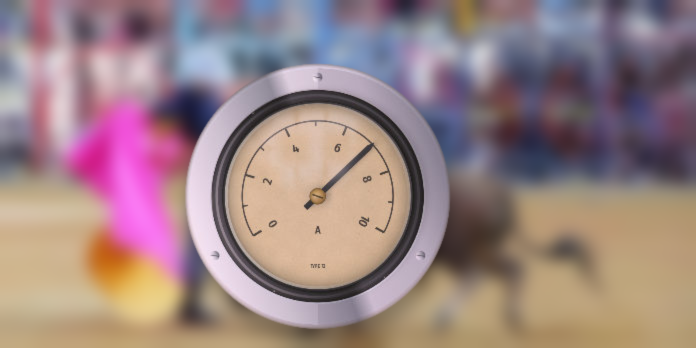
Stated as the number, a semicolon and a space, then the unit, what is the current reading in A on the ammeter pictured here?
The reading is 7; A
